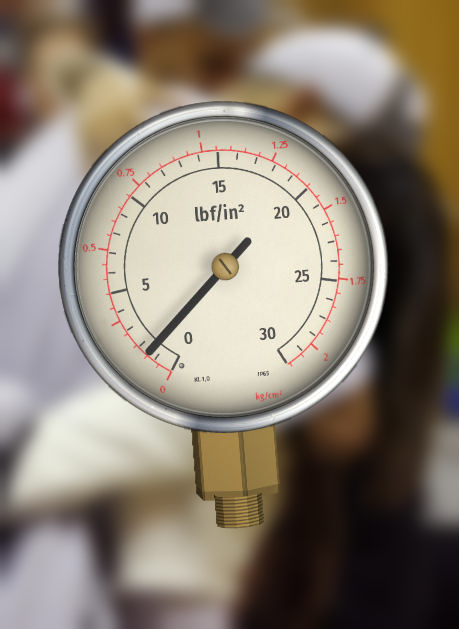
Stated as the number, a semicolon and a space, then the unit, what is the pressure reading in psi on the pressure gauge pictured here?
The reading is 1.5; psi
